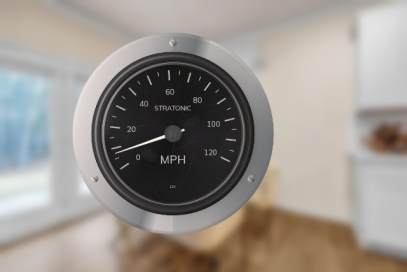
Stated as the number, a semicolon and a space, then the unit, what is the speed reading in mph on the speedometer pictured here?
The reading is 7.5; mph
